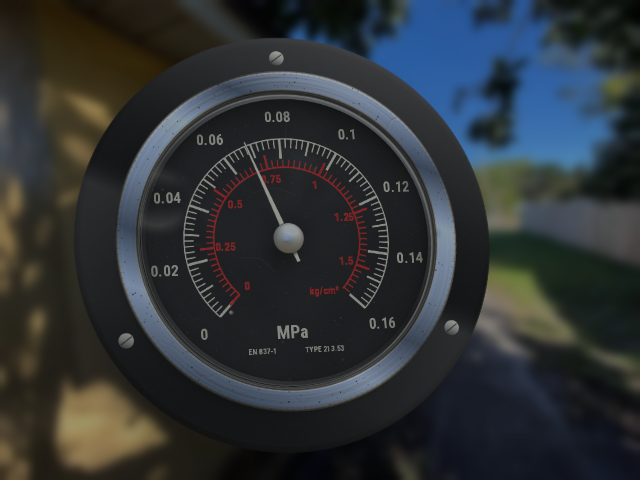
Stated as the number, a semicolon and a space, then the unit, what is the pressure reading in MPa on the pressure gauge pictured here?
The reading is 0.068; MPa
